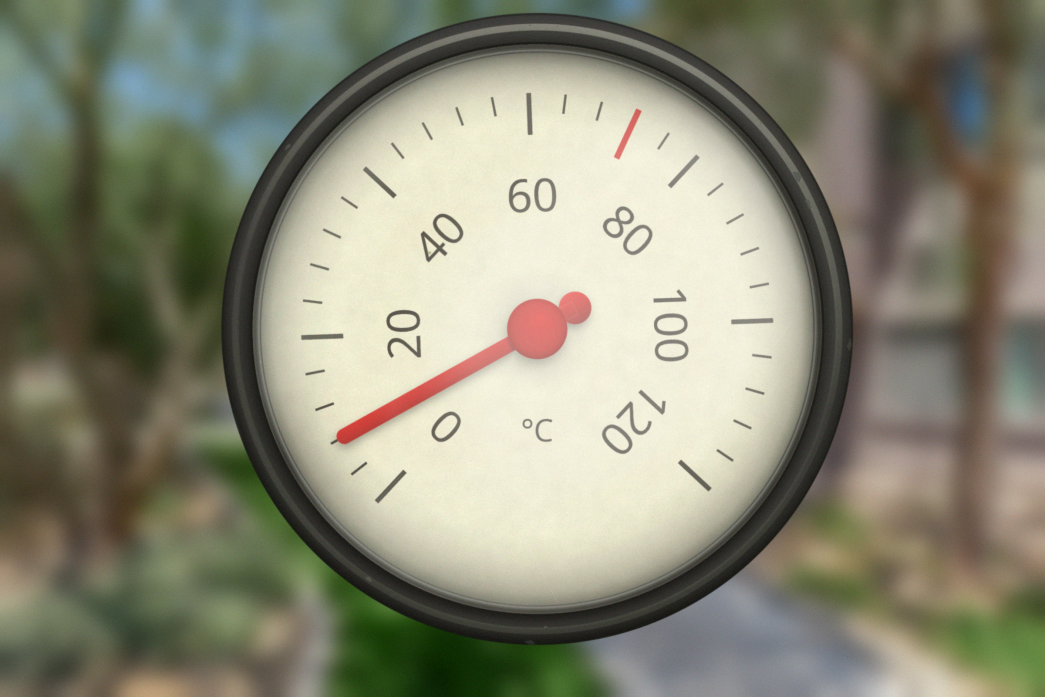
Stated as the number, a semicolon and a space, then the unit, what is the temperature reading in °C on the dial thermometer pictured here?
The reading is 8; °C
